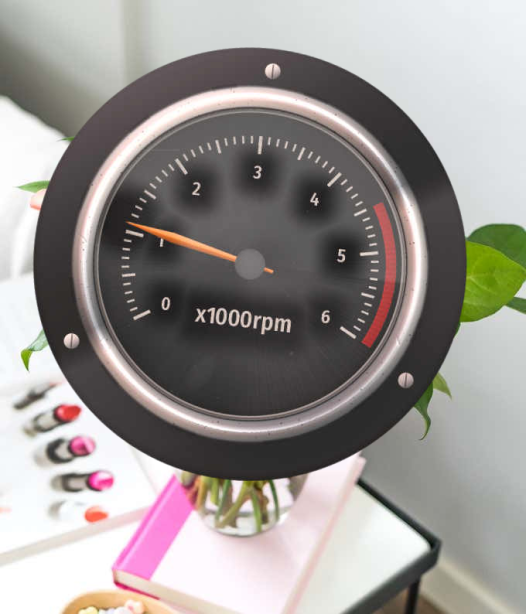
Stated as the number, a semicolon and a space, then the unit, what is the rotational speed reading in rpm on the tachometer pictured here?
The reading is 1100; rpm
